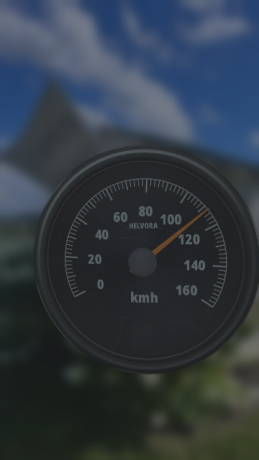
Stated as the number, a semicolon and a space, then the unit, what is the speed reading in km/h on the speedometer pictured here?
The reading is 112; km/h
